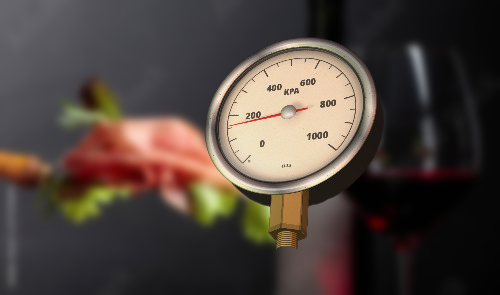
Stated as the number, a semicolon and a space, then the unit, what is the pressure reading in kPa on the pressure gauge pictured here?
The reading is 150; kPa
